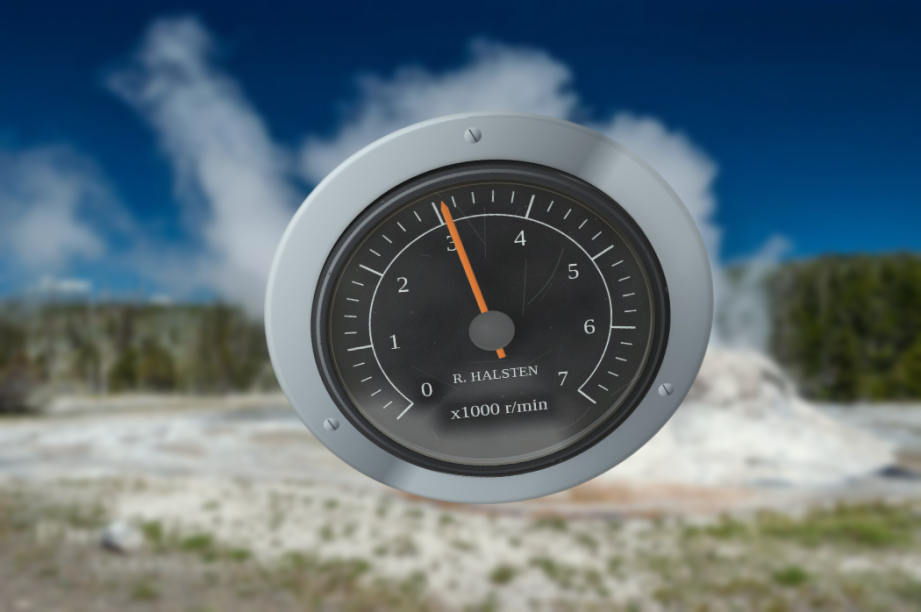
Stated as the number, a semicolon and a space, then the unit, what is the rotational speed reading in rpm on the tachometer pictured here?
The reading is 3100; rpm
